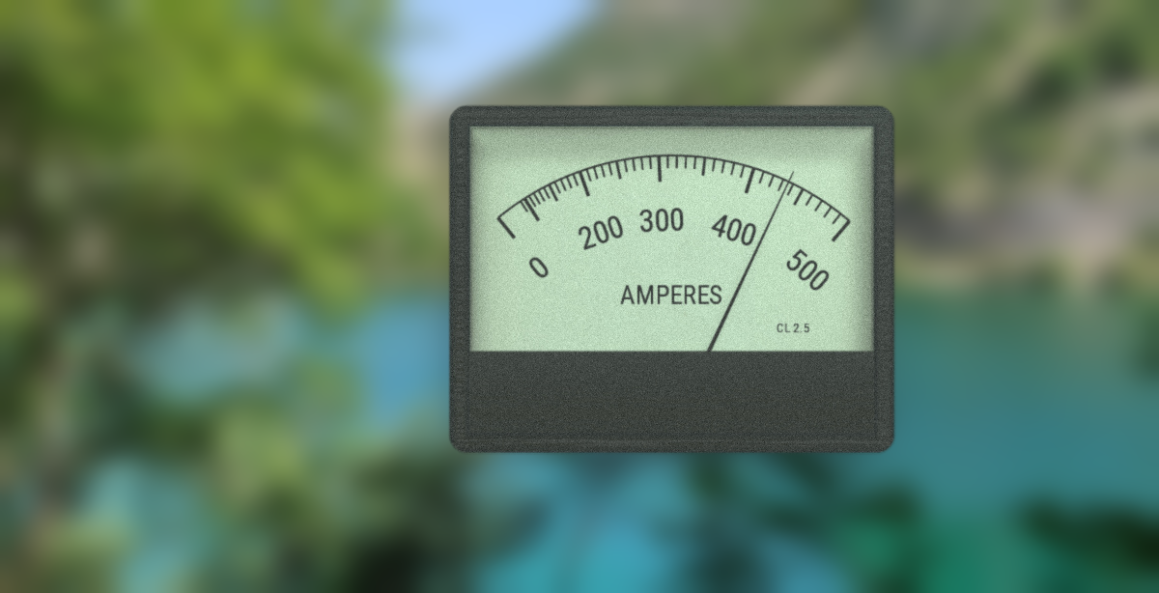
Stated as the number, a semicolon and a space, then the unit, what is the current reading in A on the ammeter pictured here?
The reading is 435; A
